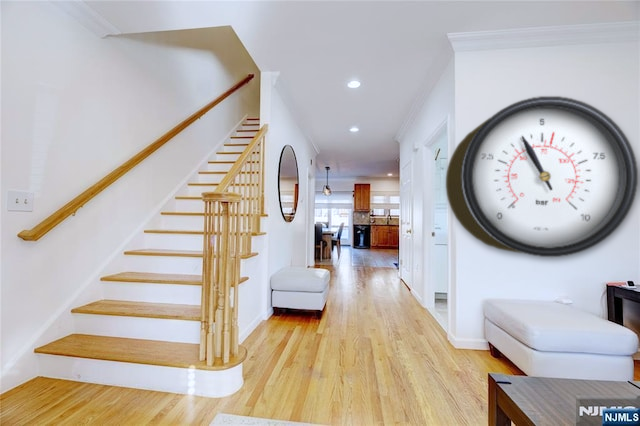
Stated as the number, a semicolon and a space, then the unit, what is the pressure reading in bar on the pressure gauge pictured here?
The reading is 4; bar
